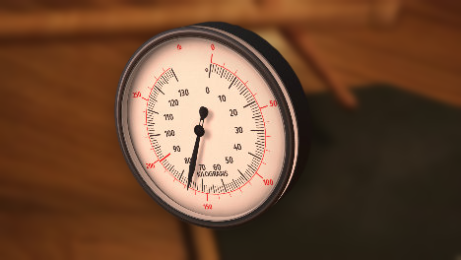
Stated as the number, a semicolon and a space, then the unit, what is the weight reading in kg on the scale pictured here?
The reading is 75; kg
